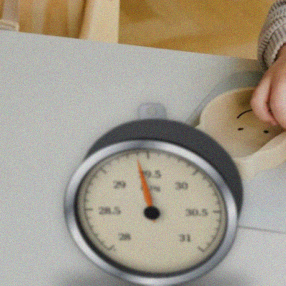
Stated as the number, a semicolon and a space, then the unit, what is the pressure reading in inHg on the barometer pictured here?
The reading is 29.4; inHg
